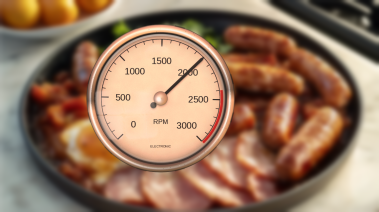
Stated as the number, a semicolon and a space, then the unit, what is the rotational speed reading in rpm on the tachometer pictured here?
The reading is 2000; rpm
